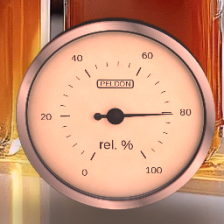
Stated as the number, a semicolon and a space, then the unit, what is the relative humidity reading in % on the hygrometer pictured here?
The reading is 80; %
